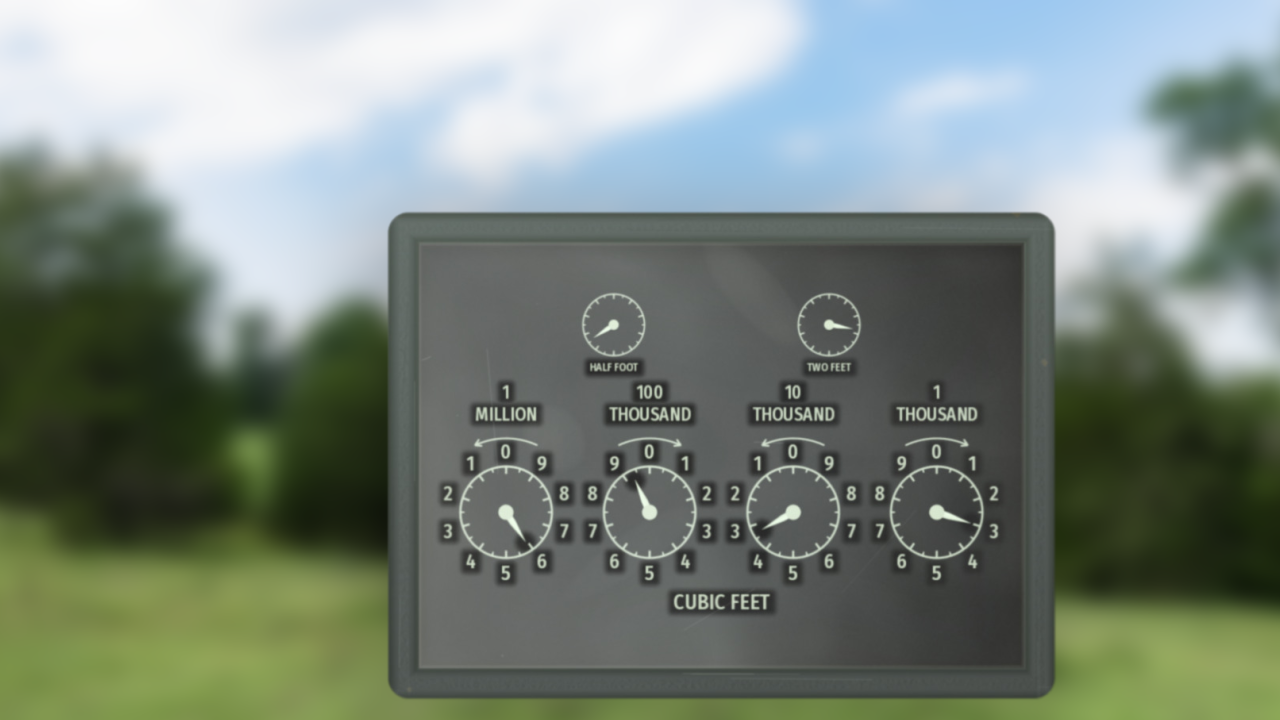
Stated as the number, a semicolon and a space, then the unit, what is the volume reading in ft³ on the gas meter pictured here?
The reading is 593300; ft³
